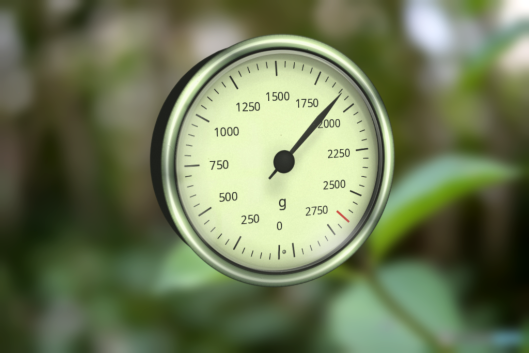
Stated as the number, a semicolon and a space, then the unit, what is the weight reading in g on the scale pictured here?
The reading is 1900; g
